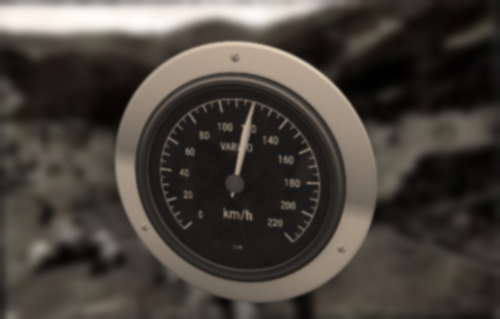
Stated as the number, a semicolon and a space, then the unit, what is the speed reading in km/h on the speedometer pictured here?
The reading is 120; km/h
